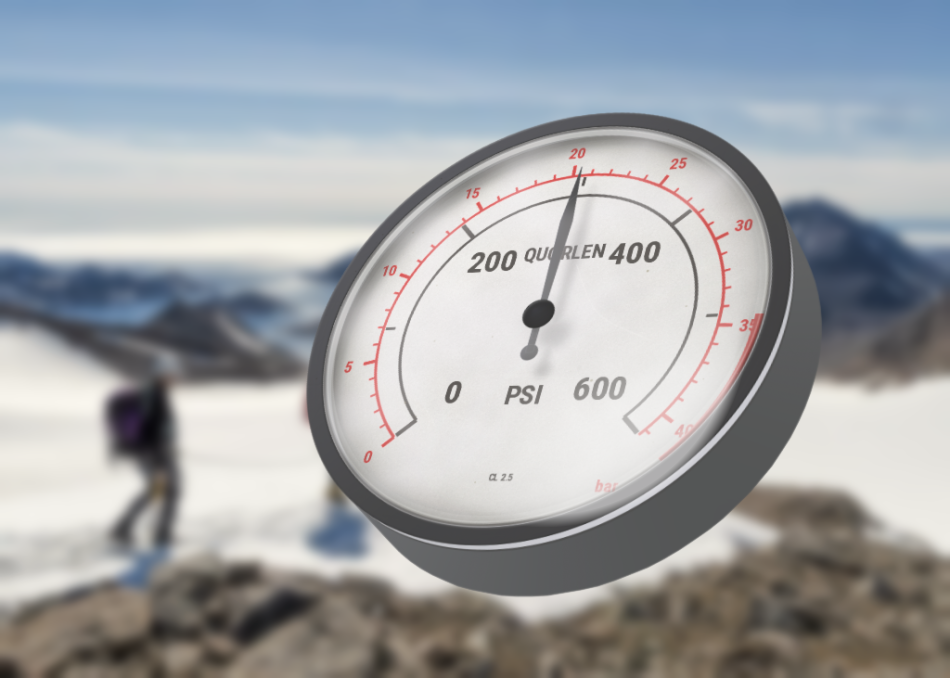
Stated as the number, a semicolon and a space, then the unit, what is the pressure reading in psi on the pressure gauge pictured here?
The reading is 300; psi
